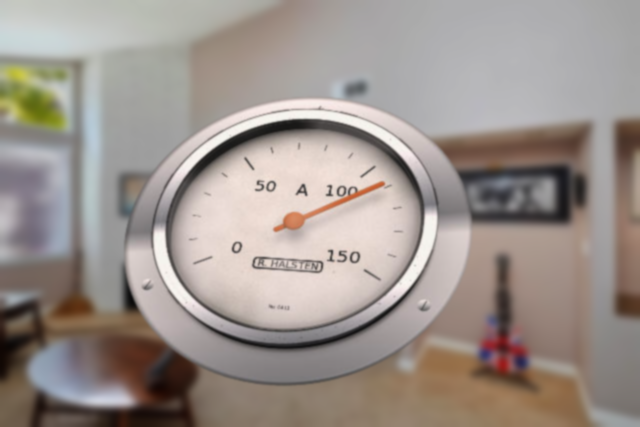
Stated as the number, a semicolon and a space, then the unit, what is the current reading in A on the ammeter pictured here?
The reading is 110; A
